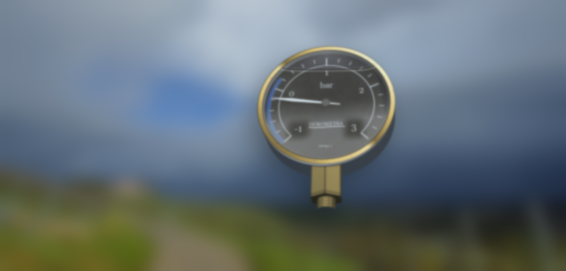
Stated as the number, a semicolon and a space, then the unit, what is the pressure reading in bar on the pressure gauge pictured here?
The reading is -0.2; bar
